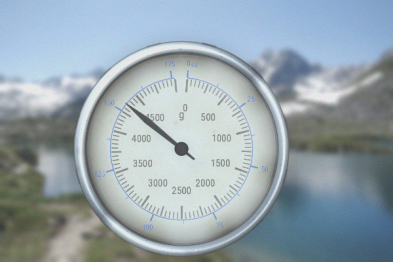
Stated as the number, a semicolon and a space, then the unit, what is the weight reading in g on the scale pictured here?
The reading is 4350; g
